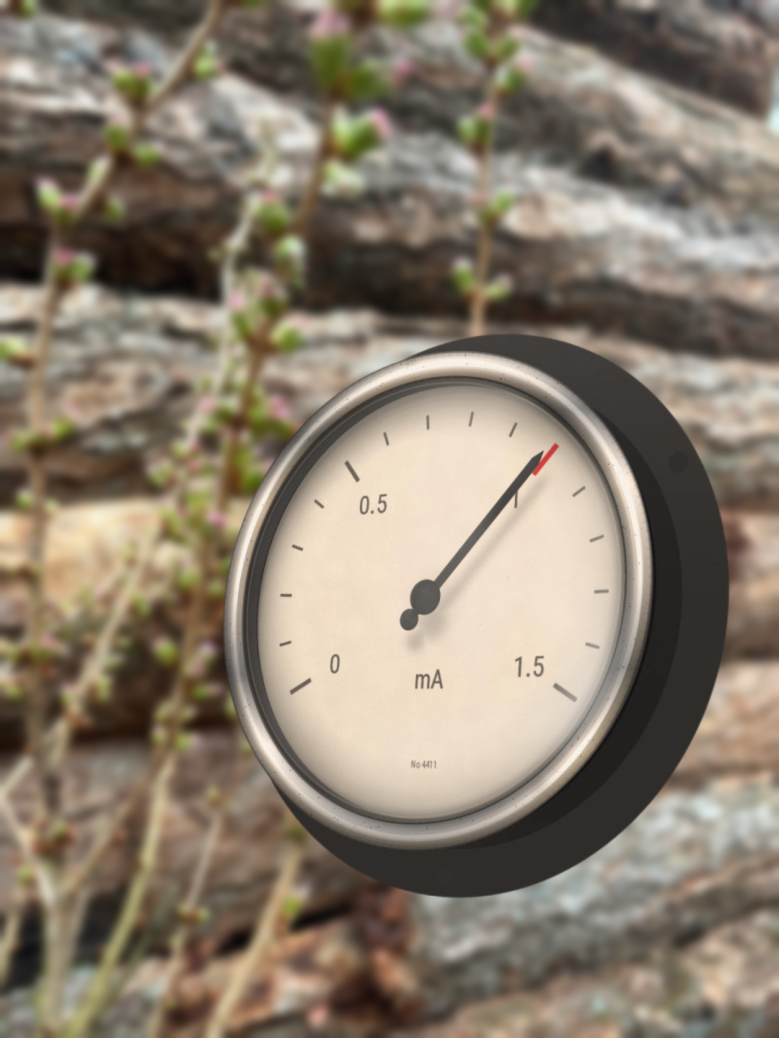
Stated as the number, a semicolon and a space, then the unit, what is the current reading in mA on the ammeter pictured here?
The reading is 1; mA
